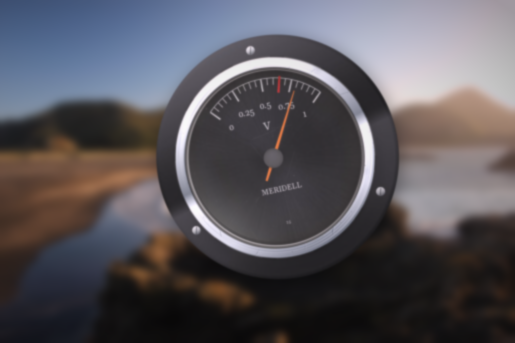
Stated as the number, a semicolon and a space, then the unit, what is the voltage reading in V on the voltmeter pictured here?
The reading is 0.8; V
